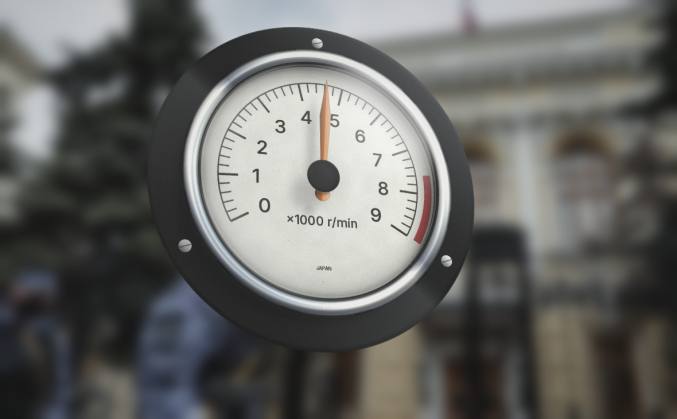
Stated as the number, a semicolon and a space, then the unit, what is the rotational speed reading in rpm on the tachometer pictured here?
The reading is 4600; rpm
